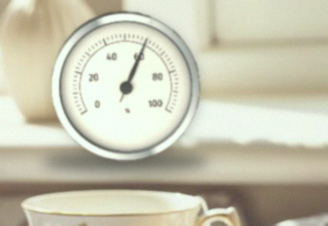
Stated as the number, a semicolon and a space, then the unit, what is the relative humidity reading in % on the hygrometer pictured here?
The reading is 60; %
